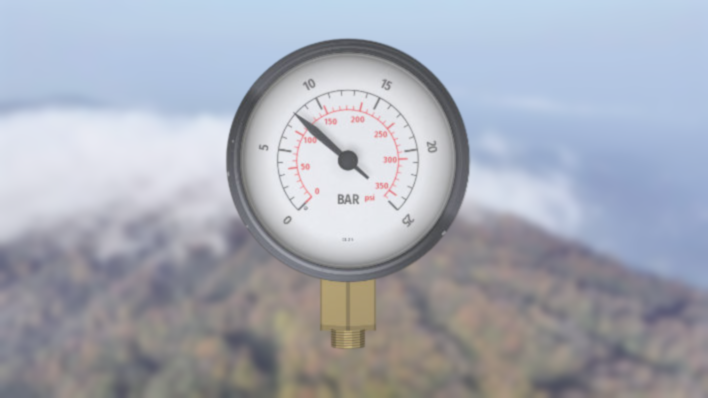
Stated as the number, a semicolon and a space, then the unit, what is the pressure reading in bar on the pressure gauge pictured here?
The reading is 8; bar
